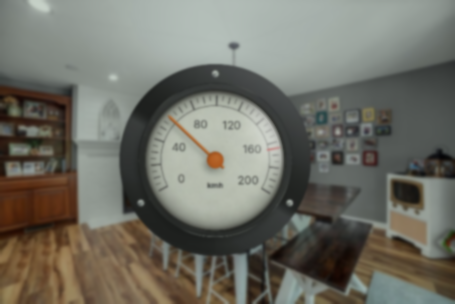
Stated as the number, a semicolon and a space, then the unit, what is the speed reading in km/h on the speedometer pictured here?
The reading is 60; km/h
